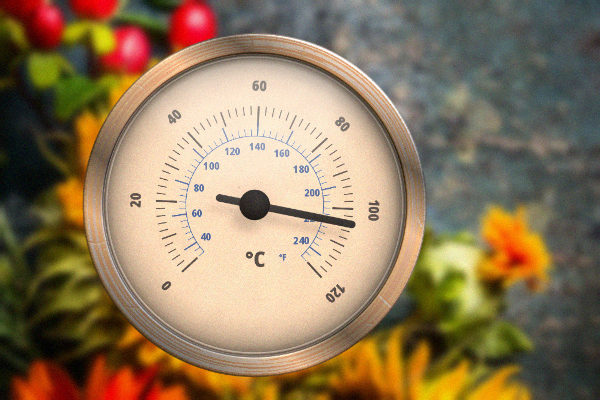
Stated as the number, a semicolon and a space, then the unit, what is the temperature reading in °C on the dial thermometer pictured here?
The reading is 104; °C
